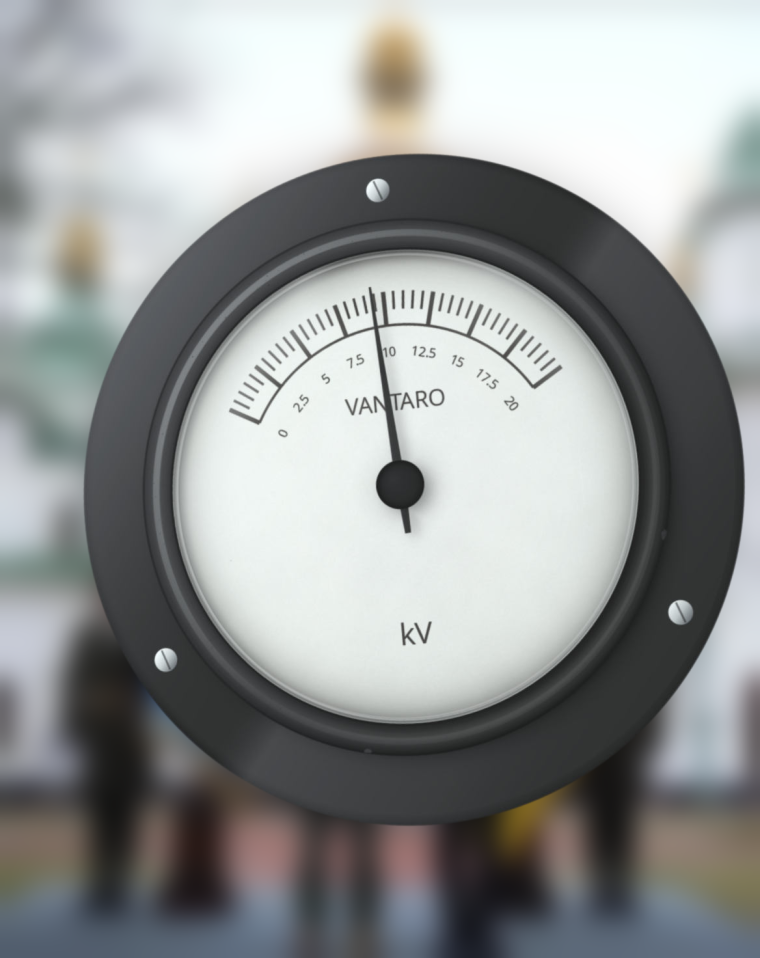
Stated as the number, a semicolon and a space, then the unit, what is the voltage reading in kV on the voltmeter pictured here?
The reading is 9.5; kV
